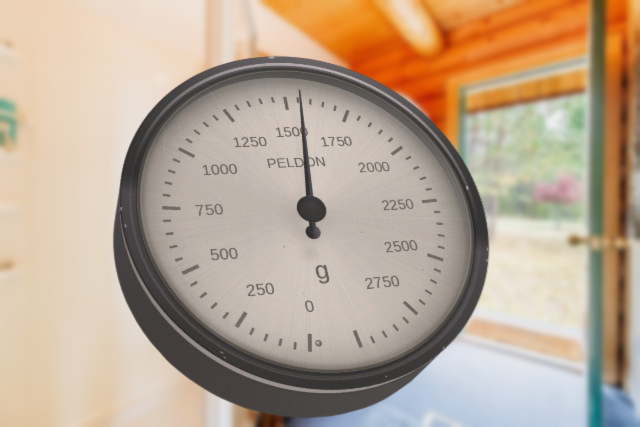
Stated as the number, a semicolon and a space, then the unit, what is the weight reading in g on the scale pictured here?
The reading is 1550; g
